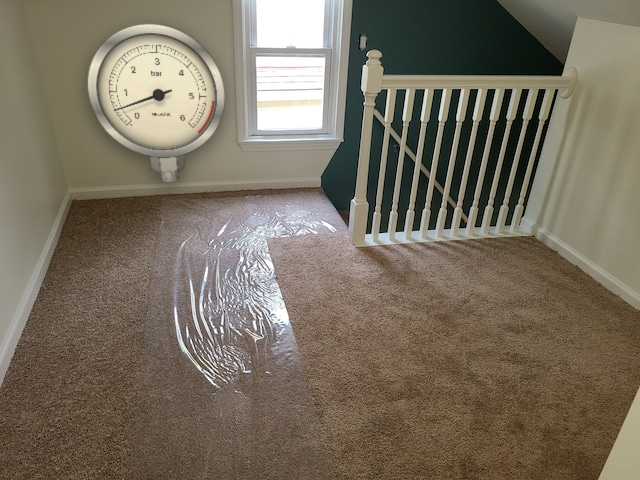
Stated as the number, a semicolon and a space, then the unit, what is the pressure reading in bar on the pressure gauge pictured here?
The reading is 0.5; bar
